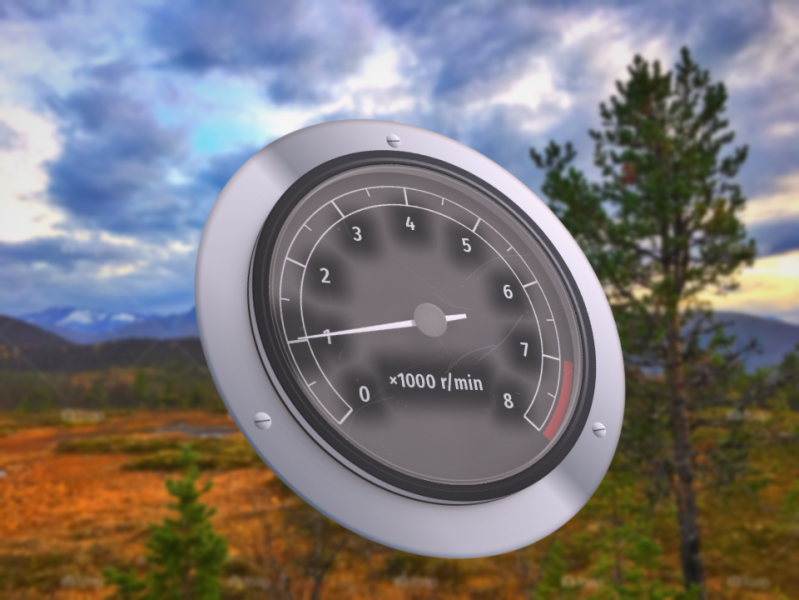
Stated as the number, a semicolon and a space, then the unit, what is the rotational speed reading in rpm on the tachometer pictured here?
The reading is 1000; rpm
